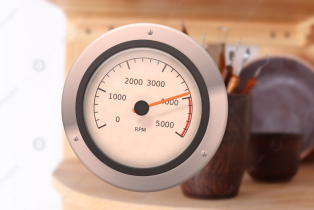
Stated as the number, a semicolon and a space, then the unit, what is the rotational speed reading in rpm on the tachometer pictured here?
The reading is 3900; rpm
